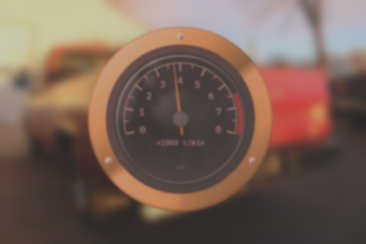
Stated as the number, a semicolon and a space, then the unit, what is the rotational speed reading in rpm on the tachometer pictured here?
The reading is 3750; rpm
